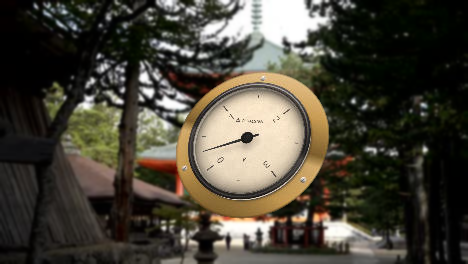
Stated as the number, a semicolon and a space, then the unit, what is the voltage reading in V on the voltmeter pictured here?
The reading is 0.25; V
